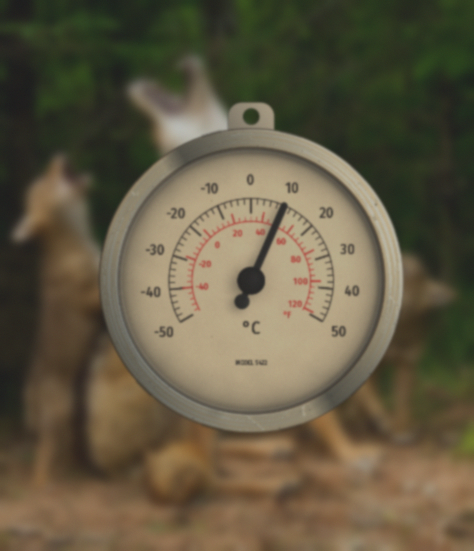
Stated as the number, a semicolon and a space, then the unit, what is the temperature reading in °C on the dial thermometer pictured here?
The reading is 10; °C
